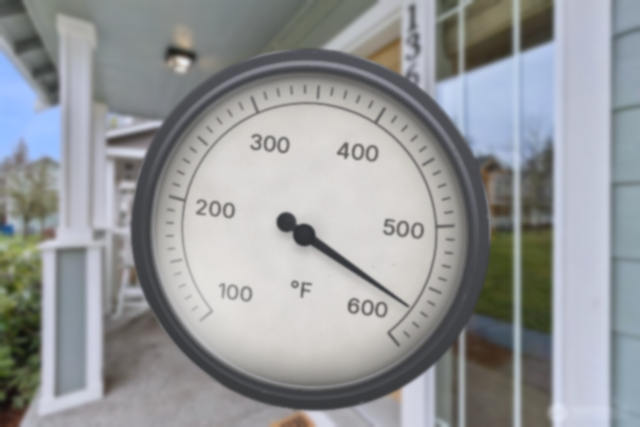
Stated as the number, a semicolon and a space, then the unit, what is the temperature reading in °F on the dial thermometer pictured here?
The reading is 570; °F
